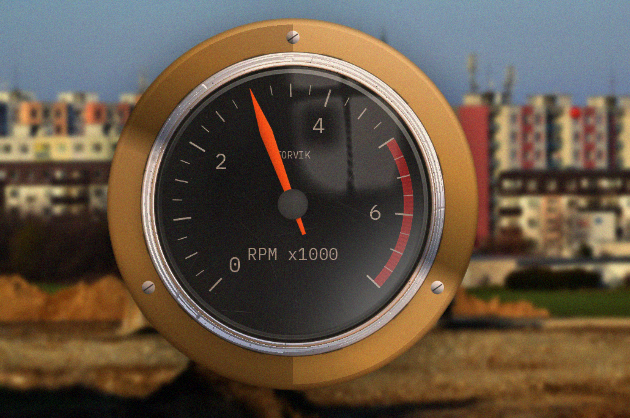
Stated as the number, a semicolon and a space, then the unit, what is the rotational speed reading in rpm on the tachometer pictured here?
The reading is 3000; rpm
